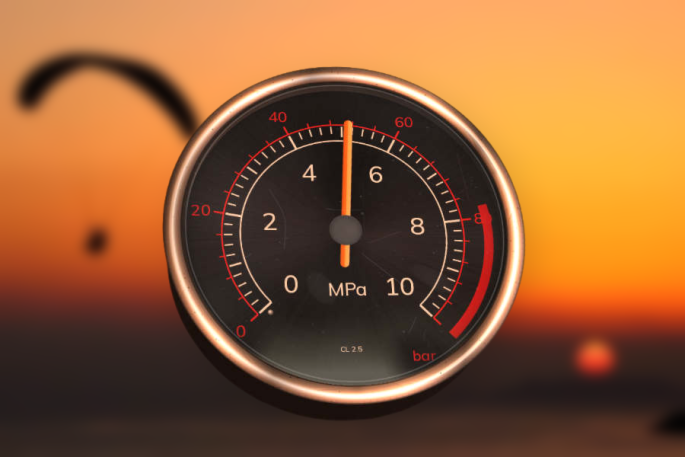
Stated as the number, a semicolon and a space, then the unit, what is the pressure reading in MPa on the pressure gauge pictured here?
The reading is 5.1; MPa
